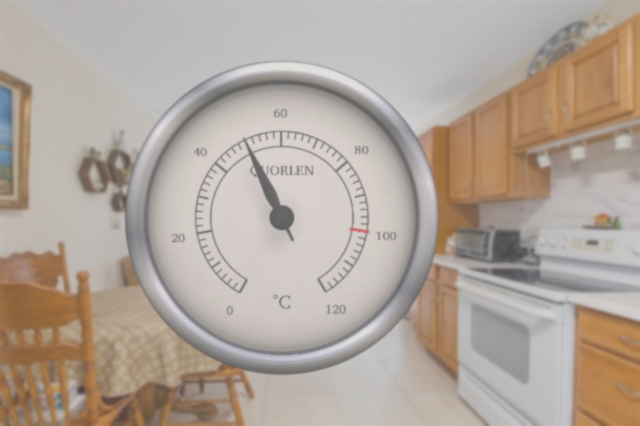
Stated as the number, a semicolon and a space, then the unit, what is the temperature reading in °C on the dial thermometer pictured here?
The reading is 50; °C
